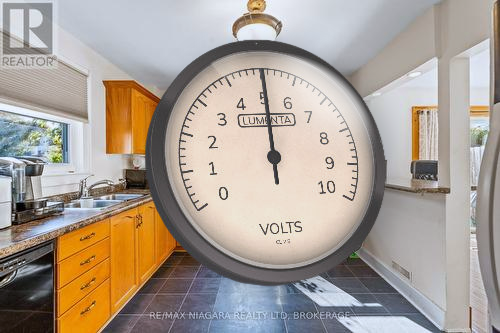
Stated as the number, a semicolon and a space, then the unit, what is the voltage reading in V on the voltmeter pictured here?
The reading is 5; V
